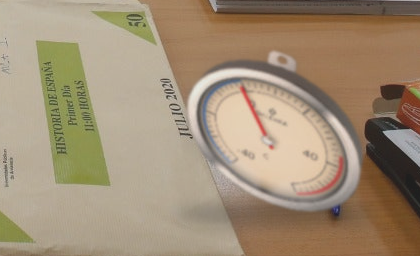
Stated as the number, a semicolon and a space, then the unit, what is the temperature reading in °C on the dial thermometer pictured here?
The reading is 0; °C
